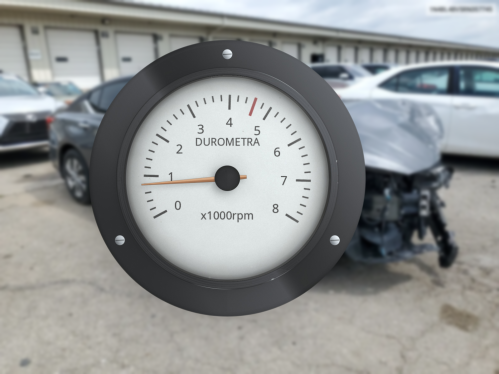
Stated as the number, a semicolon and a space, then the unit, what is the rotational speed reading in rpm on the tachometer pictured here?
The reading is 800; rpm
